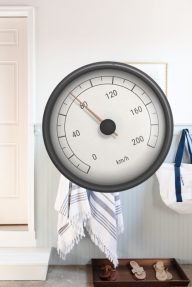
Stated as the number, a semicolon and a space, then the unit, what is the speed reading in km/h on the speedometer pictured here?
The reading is 80; km/h
